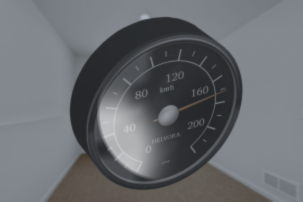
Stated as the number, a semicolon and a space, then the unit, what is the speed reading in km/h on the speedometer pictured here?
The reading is 170; km/h
